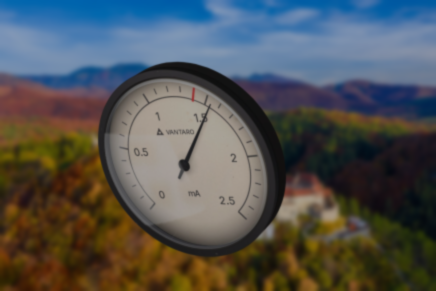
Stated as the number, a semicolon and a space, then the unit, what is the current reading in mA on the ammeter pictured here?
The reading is 1.55; mA
